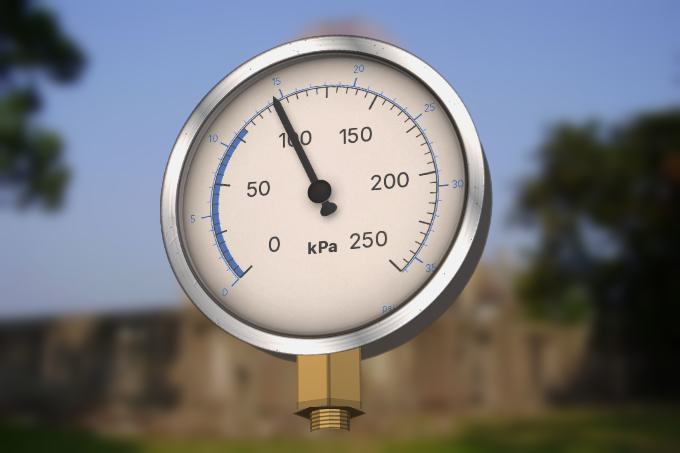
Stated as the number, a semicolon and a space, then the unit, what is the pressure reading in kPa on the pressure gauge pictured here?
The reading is 100; kPa
